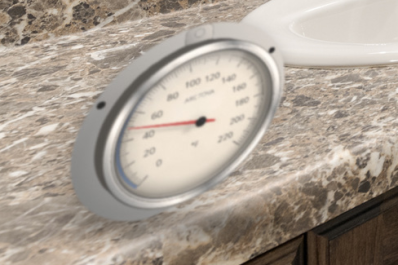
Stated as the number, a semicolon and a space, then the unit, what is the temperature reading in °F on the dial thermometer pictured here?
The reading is 50; °F
